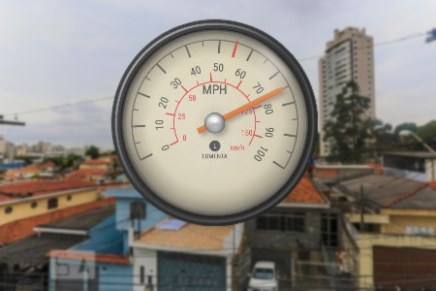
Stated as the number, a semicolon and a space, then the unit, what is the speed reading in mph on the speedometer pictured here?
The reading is 75; mph
